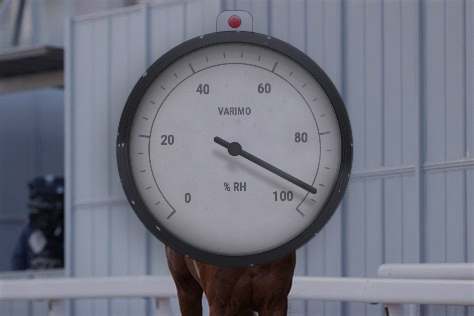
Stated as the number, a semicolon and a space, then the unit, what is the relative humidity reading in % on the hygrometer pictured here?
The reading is 94; %
